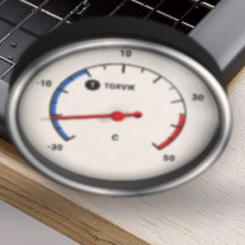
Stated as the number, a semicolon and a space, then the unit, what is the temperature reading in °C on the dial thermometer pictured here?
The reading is -20; °C
